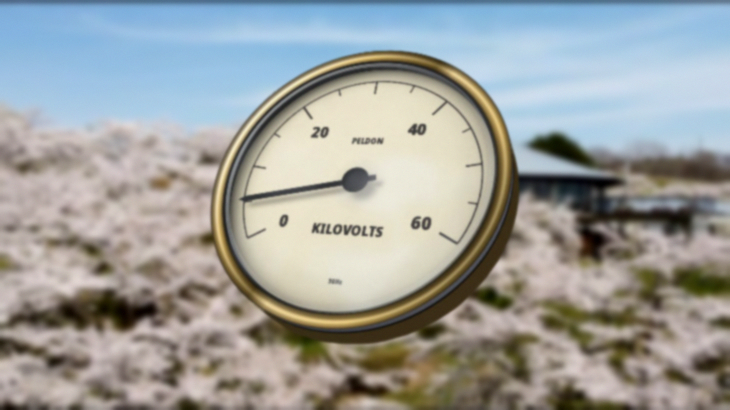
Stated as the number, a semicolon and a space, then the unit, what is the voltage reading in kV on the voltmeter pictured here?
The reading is 5; kV
